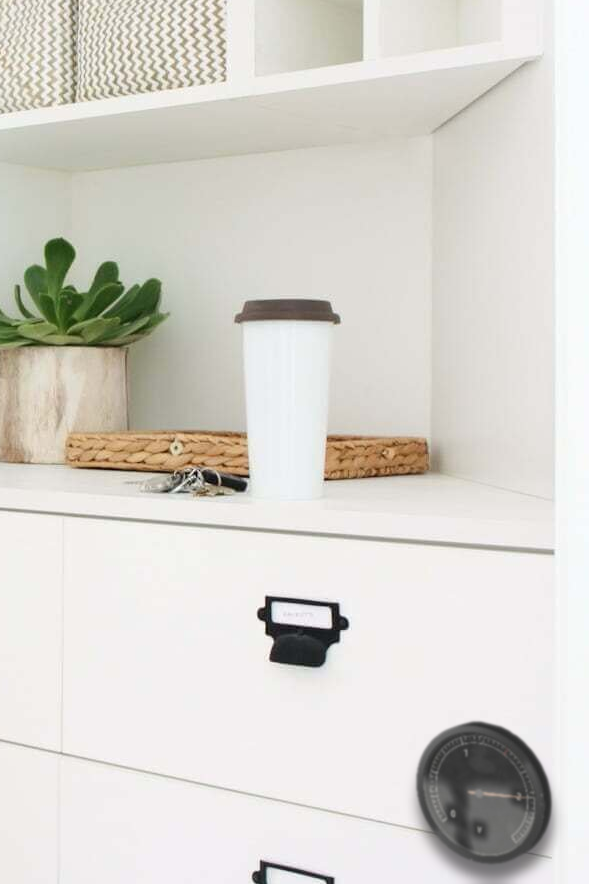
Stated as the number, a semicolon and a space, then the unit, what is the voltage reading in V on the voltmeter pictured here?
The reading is 2; V
